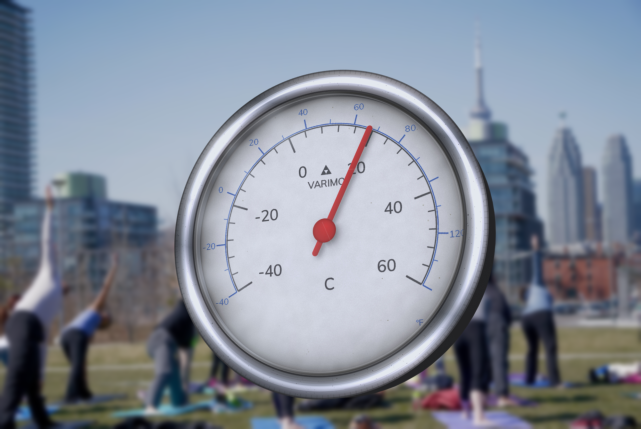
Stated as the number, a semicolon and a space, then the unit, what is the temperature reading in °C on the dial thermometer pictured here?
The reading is 20; °C
